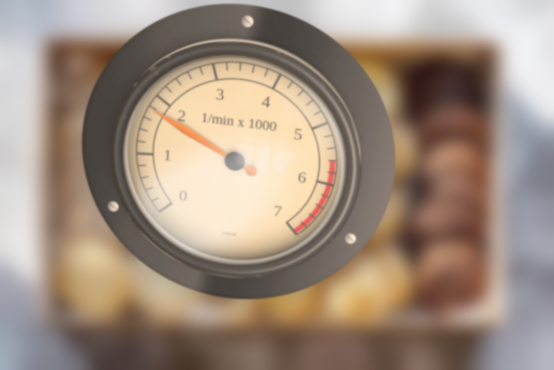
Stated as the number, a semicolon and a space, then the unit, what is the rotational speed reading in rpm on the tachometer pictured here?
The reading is 1800; rpm
